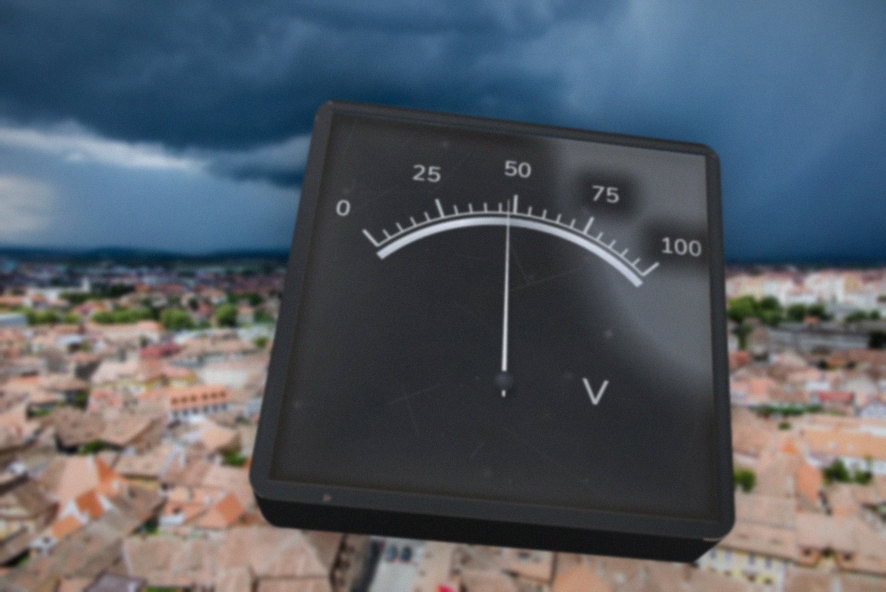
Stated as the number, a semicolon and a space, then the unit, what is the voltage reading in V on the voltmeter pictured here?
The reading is 47.5; V
